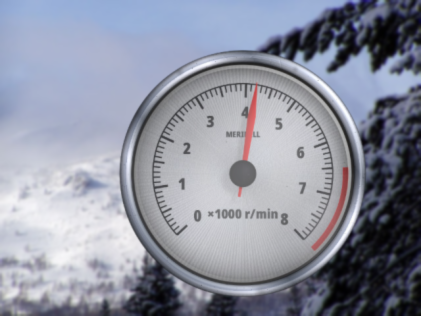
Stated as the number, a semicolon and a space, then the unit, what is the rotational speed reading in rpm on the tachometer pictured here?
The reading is 4200; rpm
